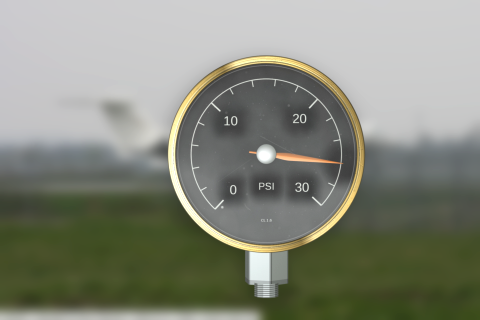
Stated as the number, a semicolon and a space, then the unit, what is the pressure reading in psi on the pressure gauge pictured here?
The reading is 26; psi
